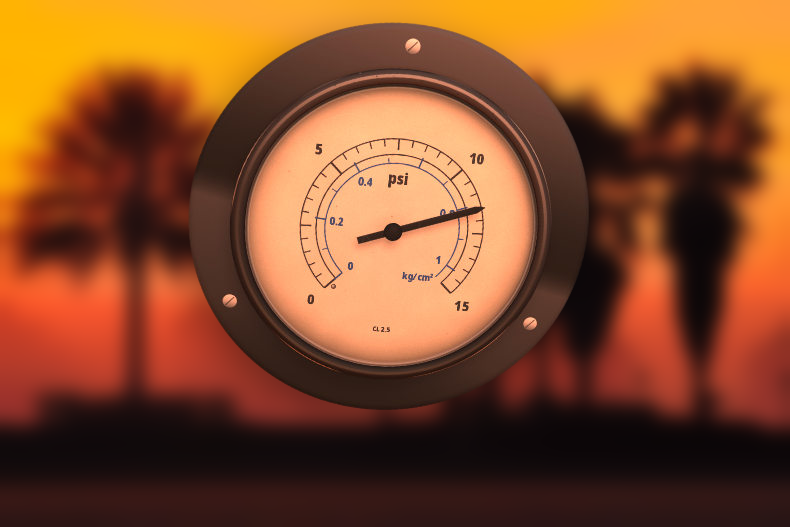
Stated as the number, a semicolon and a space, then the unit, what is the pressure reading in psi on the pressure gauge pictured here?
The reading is 11.5; psi
